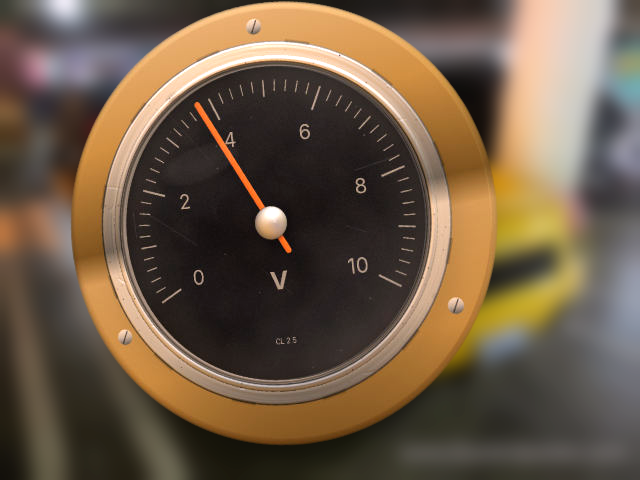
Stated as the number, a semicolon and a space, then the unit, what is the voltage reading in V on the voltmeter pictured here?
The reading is 3.8; V
